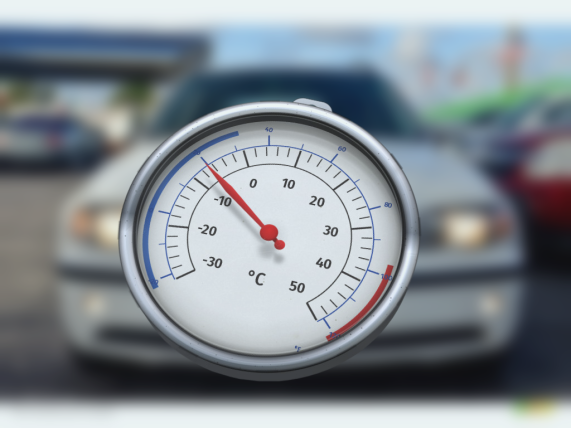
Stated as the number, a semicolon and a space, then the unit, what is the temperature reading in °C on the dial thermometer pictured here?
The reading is -7; °C
